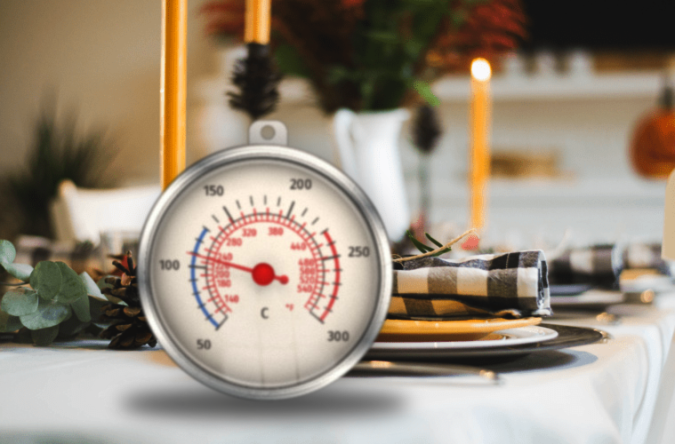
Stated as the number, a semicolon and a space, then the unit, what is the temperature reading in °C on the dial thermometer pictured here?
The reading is 110; °C
